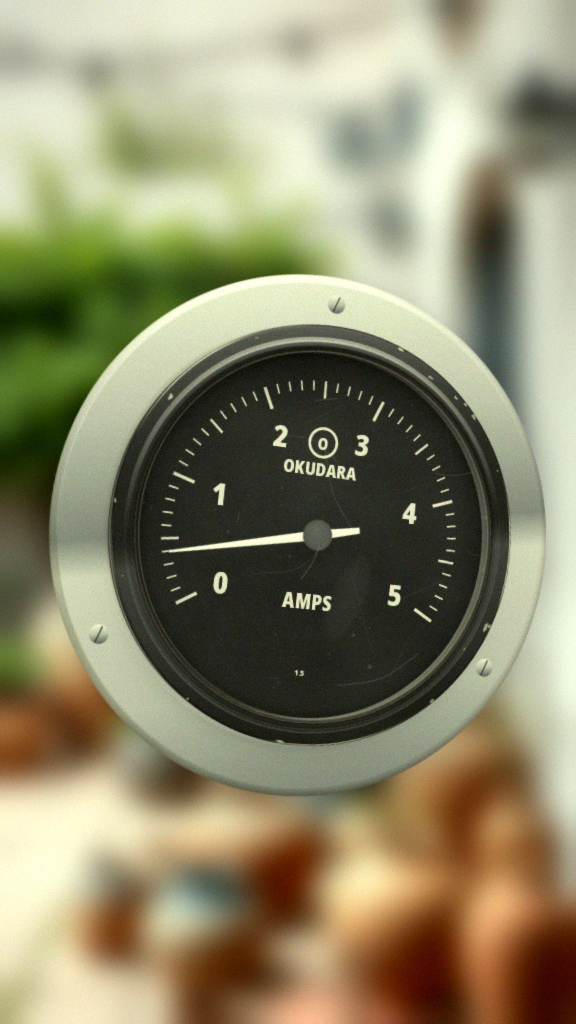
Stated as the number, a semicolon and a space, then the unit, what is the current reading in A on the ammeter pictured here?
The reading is 0.4; A
